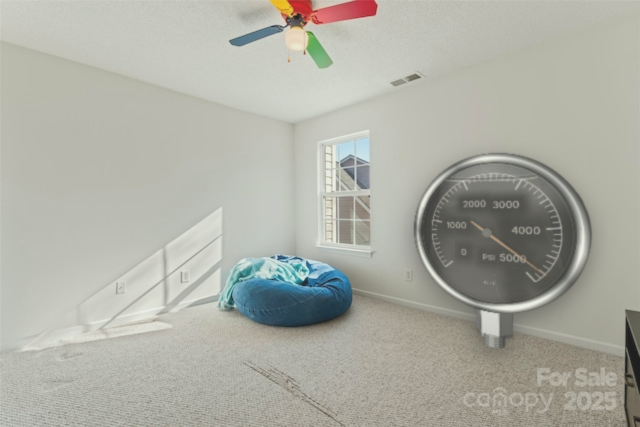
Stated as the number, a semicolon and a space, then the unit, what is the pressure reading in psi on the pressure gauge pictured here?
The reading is 4800; psi
